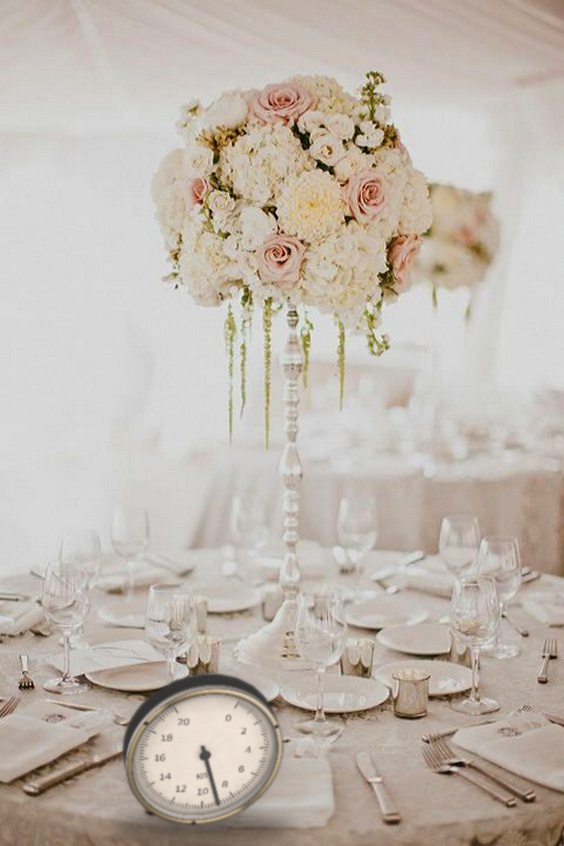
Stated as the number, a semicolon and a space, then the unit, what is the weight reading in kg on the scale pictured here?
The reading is 9; kg
